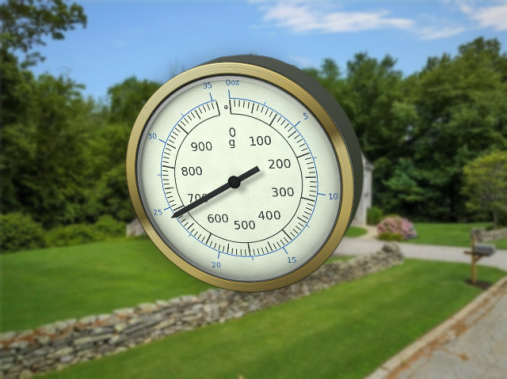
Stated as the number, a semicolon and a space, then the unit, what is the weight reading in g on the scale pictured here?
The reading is 690; g
